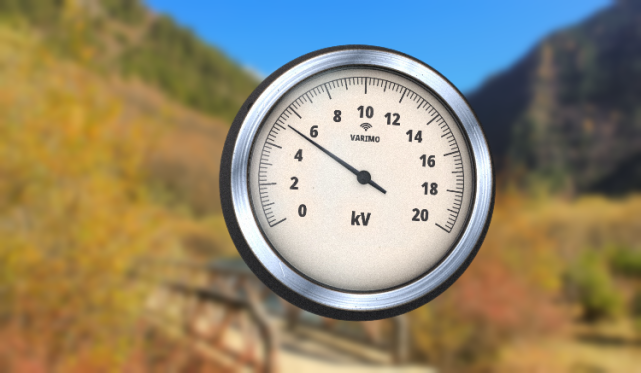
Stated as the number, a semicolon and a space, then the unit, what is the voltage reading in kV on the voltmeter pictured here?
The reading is 5.2; kV
